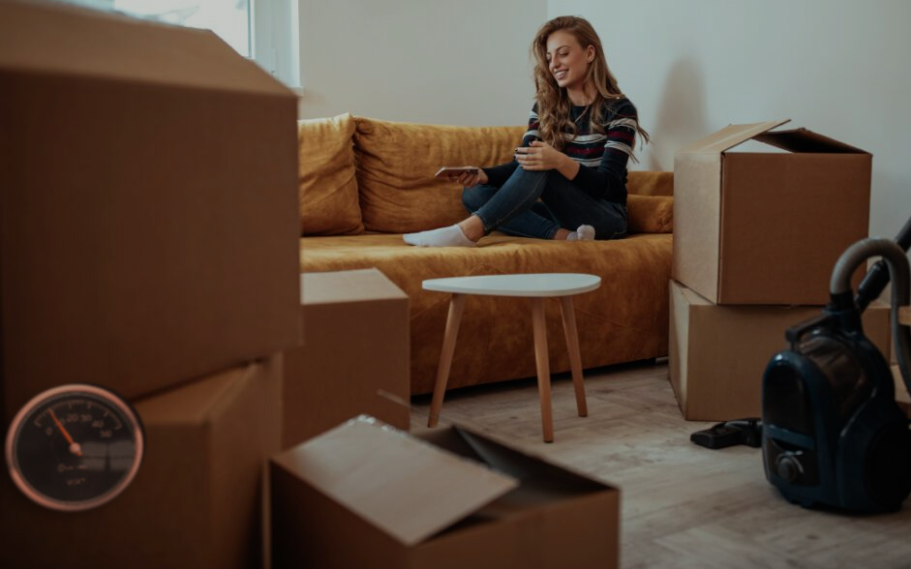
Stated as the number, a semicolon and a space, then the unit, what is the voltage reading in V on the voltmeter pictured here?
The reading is 10; V
